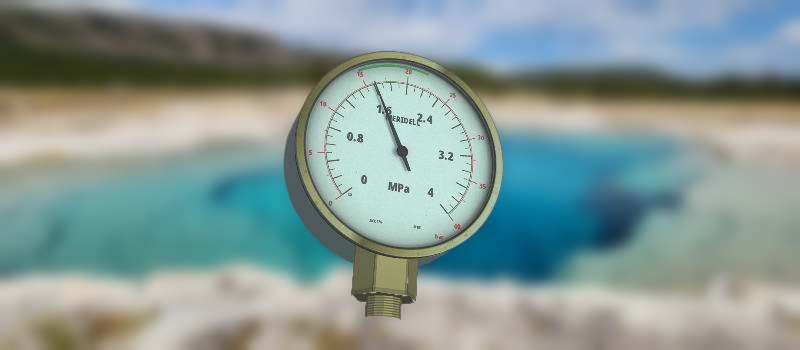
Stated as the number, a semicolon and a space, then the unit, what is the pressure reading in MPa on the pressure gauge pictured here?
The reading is 1.6; MPa
